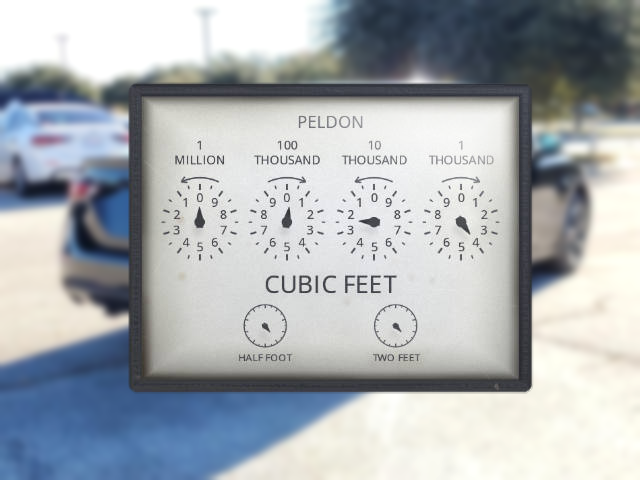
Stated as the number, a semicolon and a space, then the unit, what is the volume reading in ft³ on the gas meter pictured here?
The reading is 2400; ft³
